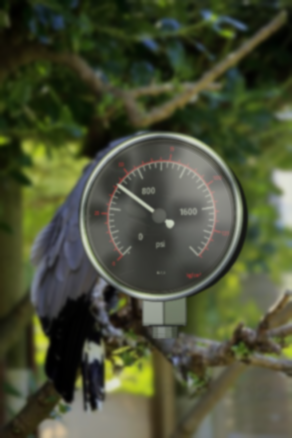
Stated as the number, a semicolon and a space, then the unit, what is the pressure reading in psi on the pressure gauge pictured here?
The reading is 600; psi
